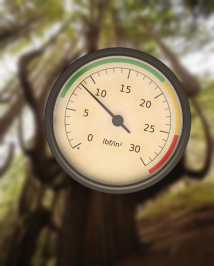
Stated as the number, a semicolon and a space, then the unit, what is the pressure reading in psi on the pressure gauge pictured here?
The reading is 8.5; psi
